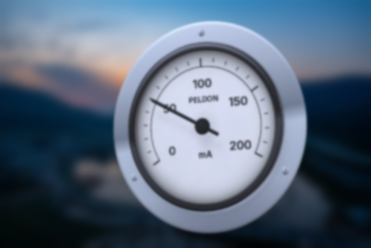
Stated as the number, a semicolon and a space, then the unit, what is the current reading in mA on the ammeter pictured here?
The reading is 50; mA
